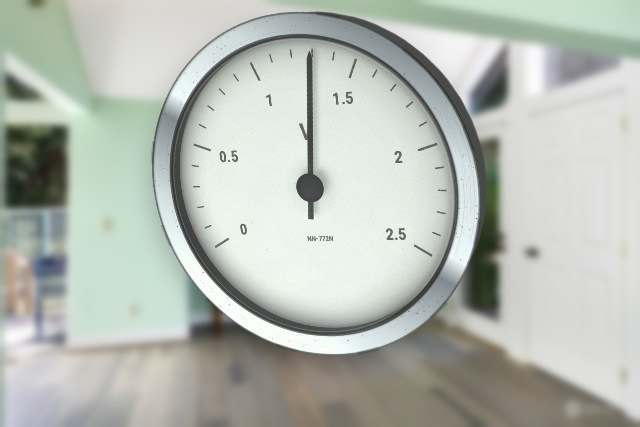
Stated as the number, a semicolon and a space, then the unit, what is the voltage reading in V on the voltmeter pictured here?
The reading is 1.3; V
